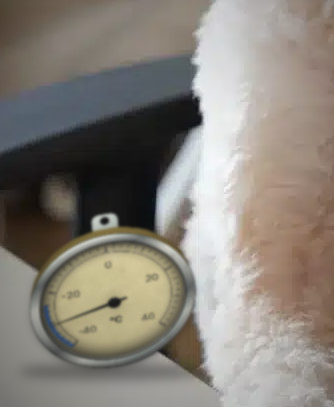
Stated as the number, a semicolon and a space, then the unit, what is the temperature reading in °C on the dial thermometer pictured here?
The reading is -30; °C
